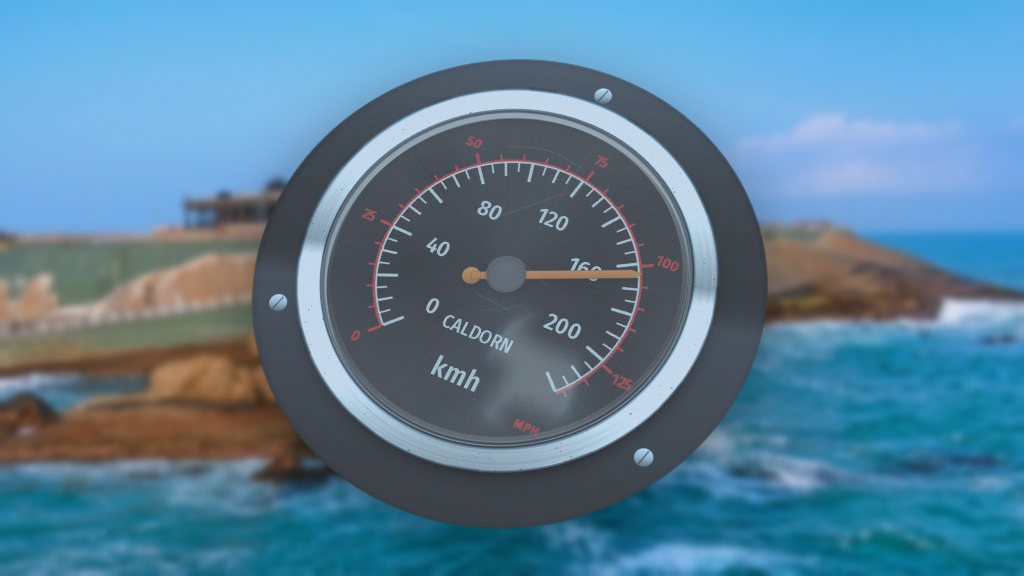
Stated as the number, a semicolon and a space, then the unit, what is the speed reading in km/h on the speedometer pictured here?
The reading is 165; km/h
